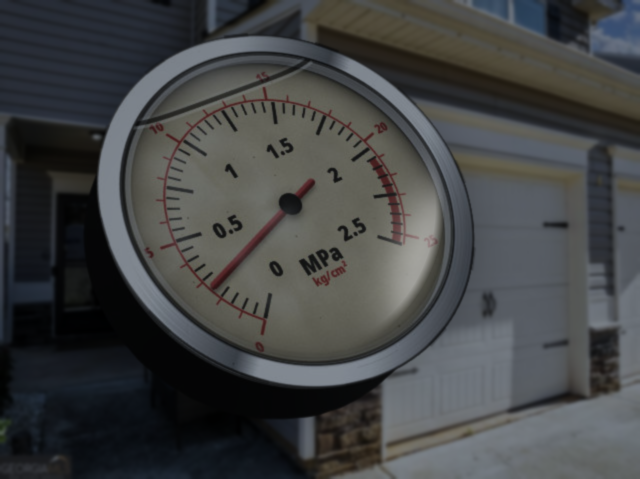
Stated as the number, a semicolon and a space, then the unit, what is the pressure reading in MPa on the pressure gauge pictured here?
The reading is 0.25; MPa
